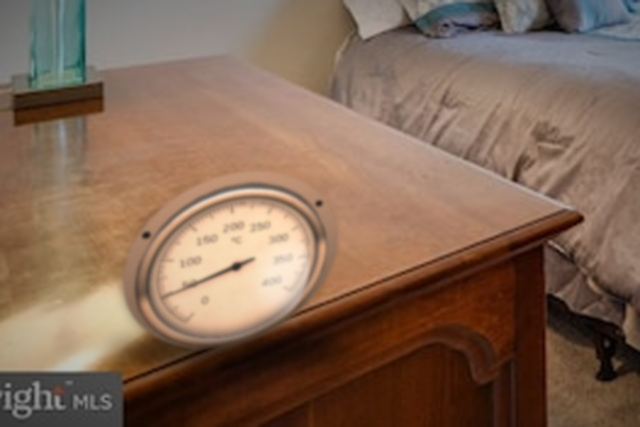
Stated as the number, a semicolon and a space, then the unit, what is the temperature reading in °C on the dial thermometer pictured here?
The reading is 50; °C
